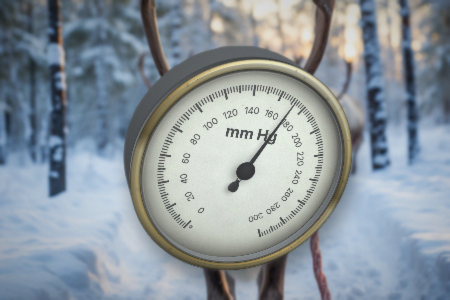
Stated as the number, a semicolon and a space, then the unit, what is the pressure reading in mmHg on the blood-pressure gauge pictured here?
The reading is 170; mmHg
